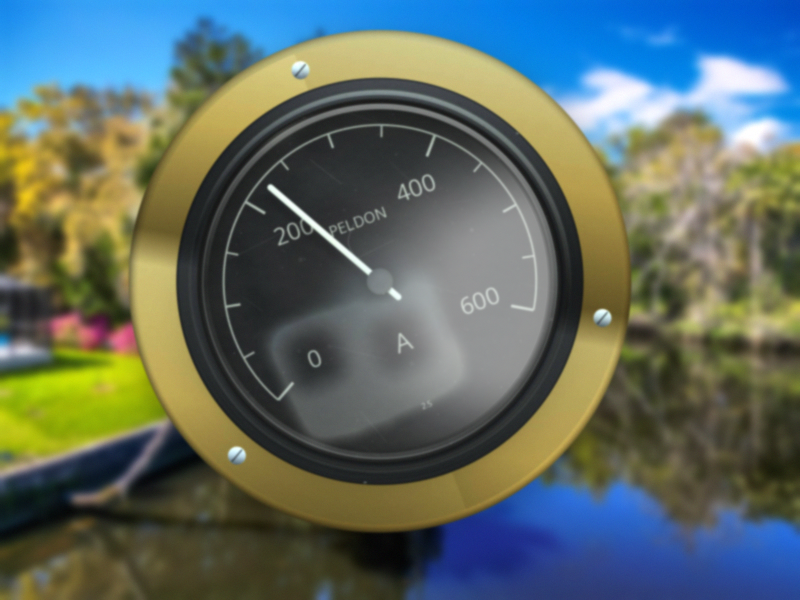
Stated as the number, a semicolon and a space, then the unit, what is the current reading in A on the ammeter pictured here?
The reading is 225; A
